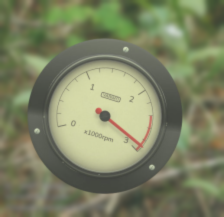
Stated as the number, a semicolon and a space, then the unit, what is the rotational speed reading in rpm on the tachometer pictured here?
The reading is 2900; rpm
